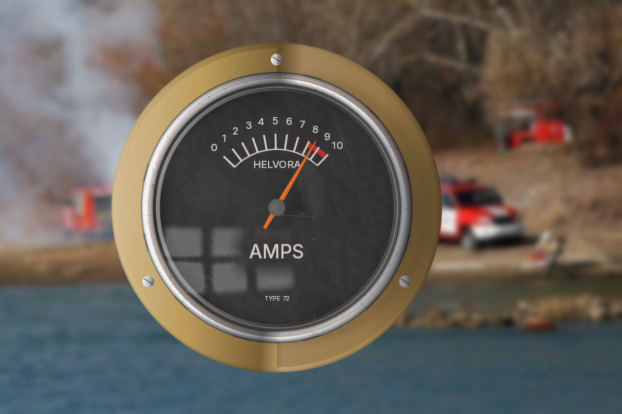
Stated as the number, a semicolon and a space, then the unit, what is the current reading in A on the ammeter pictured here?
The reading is 8.5; A
